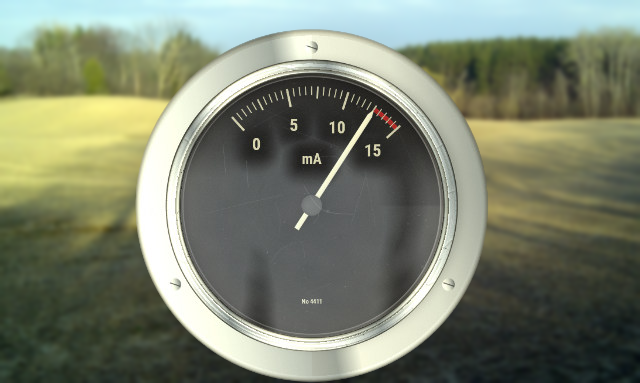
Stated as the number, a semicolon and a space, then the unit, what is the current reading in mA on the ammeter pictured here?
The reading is 12.5; mA
